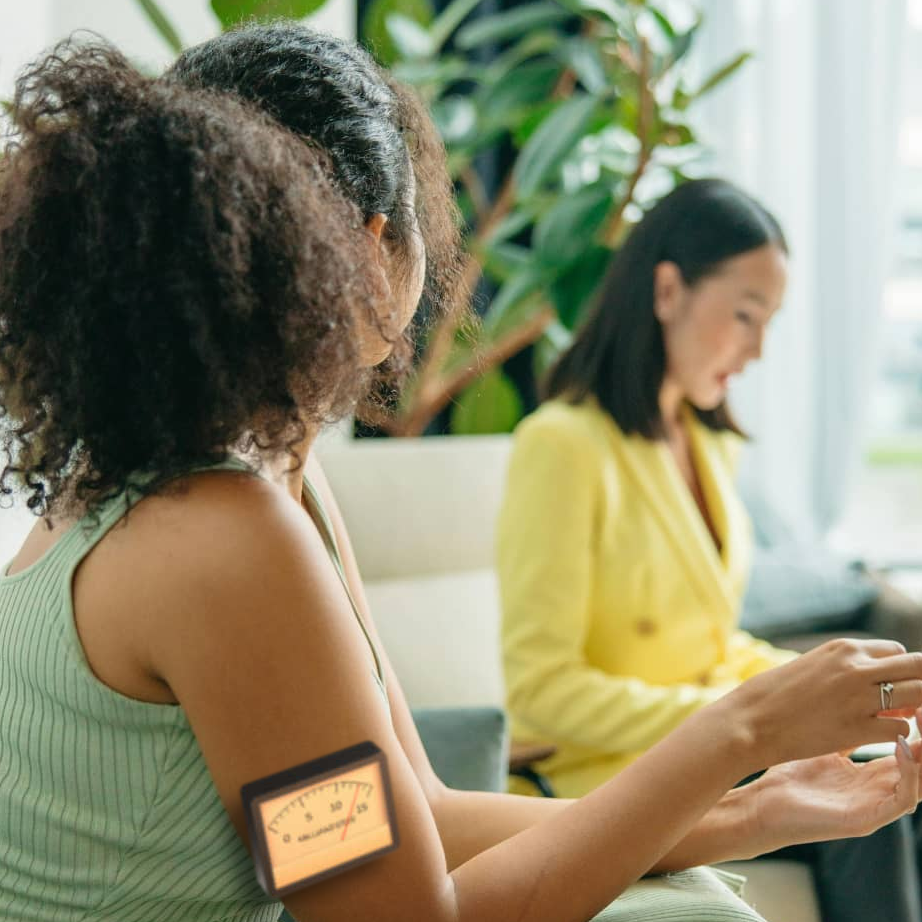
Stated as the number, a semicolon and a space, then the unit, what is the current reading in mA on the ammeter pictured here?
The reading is 13; mA
